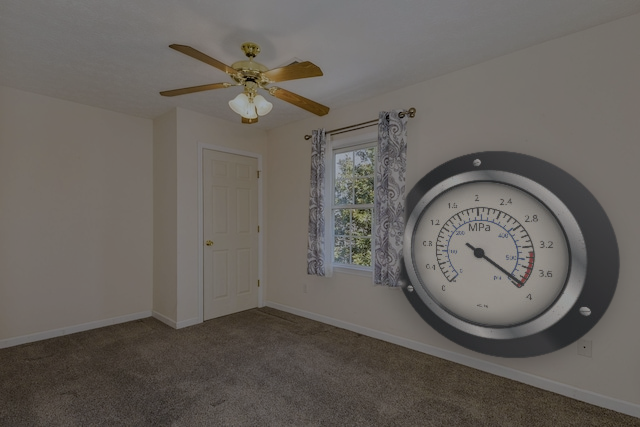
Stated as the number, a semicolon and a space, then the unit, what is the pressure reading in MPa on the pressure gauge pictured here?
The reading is 3.9; MPa
